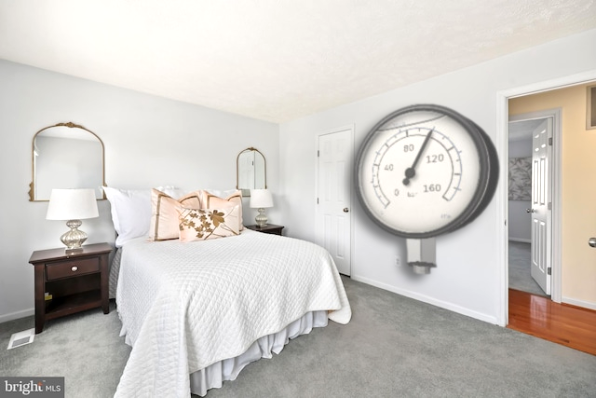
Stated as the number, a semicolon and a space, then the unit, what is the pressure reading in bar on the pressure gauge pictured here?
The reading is 100; bar
